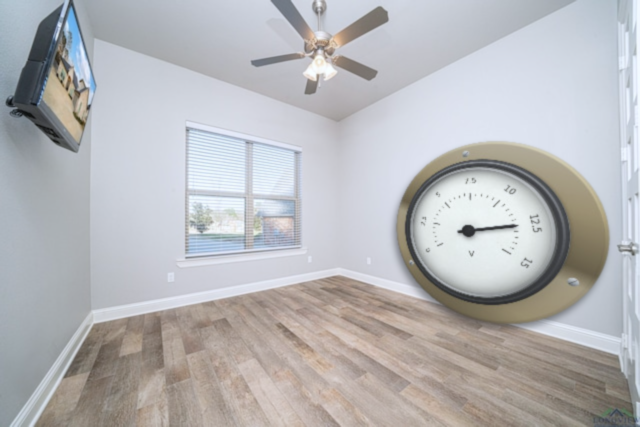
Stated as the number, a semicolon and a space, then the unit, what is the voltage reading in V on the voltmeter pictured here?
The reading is 12.5; V
